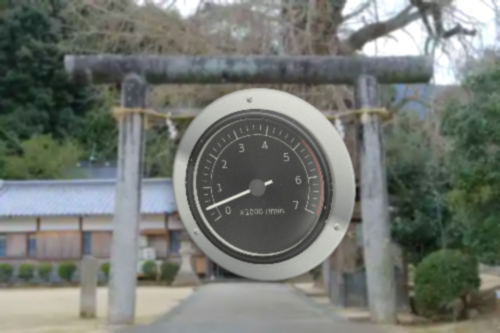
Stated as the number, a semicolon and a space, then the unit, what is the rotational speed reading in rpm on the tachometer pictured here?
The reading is 400; rpm
